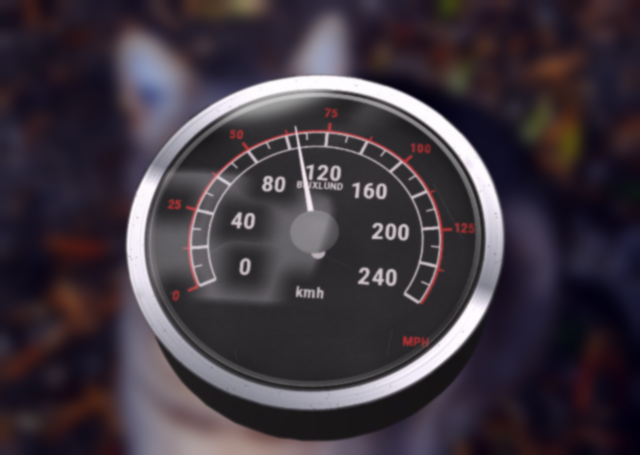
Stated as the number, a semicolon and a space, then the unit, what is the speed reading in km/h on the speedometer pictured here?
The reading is 105; km/h
